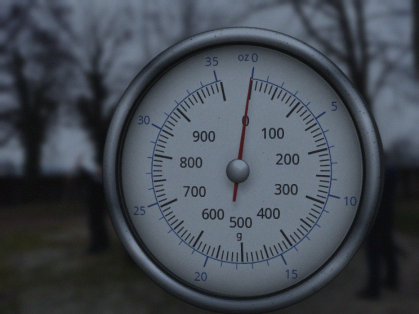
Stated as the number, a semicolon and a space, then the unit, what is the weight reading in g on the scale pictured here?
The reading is 0; g
